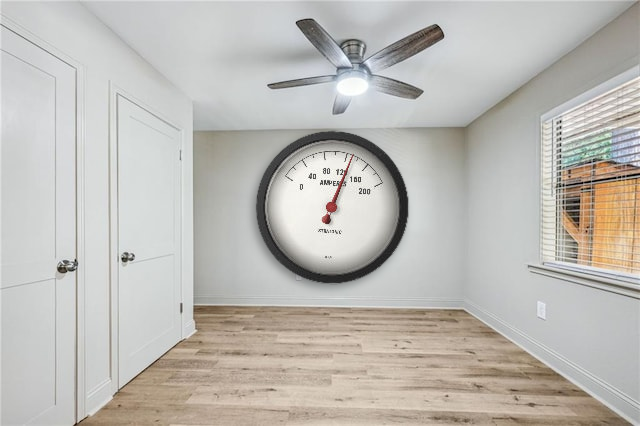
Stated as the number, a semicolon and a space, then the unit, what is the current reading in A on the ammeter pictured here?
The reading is 130; A
